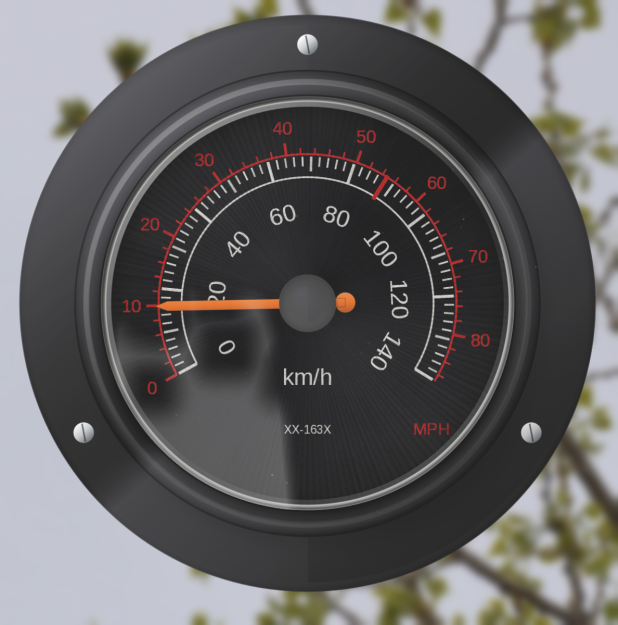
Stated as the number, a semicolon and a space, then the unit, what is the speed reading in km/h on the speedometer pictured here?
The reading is 16; km/h
